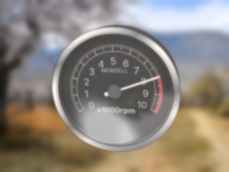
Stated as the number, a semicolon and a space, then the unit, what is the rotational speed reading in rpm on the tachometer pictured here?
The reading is 8000; rpm
